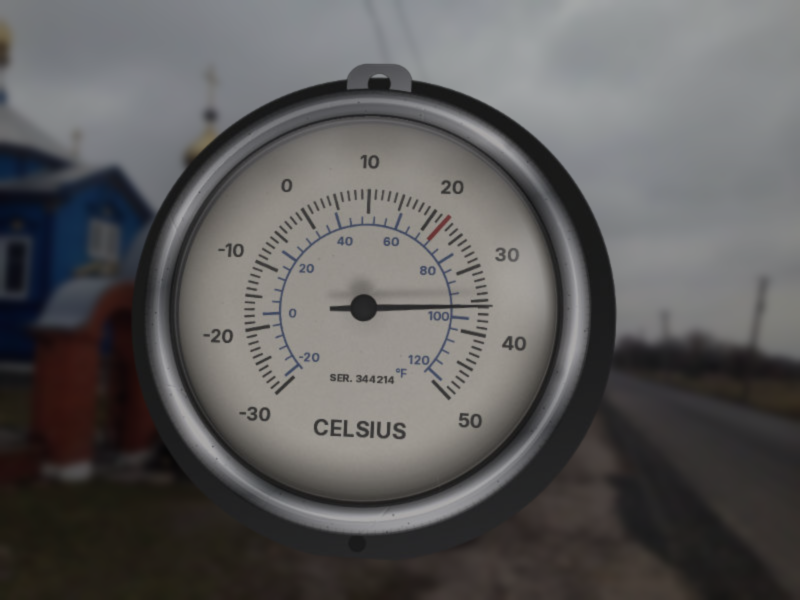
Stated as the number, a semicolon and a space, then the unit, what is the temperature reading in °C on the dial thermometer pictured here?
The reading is 36; °C
